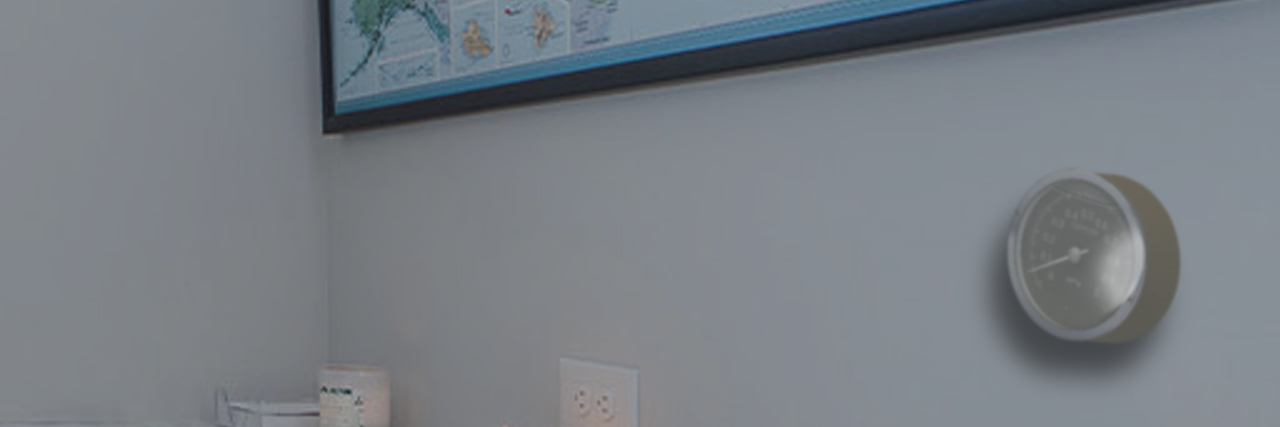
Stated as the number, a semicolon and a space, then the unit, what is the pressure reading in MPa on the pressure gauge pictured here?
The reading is 0.05; MPa
